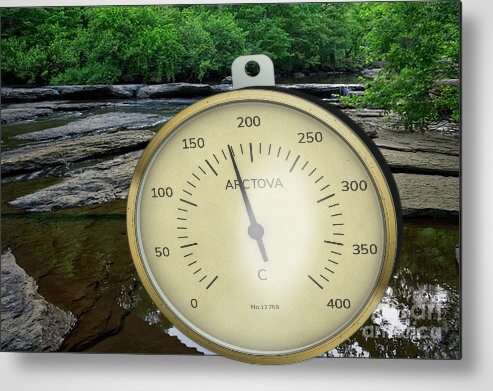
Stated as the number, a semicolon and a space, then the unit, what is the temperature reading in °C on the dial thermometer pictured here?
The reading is 180; °C
